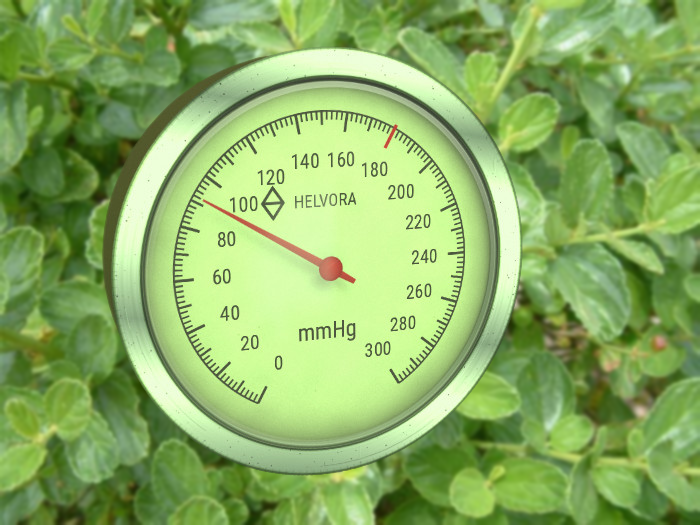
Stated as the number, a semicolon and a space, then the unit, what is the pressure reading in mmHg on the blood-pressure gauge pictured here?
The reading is 92; mmHg
